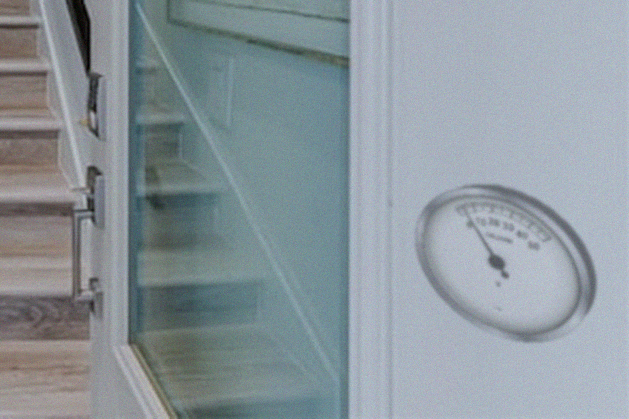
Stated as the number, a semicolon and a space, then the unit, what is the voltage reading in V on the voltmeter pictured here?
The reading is 5; V
